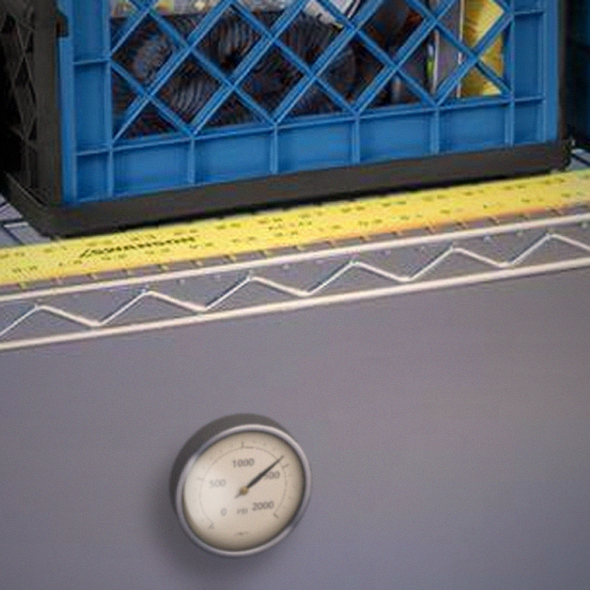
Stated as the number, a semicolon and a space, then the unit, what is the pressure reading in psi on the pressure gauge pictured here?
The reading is 1400; psi
